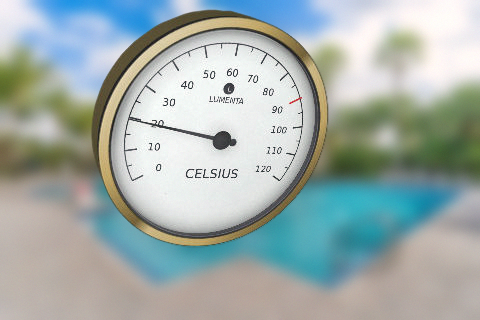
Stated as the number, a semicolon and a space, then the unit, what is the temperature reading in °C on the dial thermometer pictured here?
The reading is 20; °C
